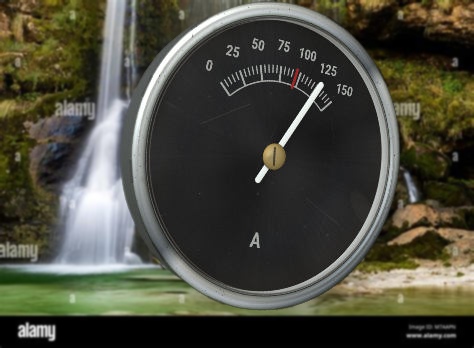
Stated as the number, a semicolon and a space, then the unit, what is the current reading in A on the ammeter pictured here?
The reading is 125; A
